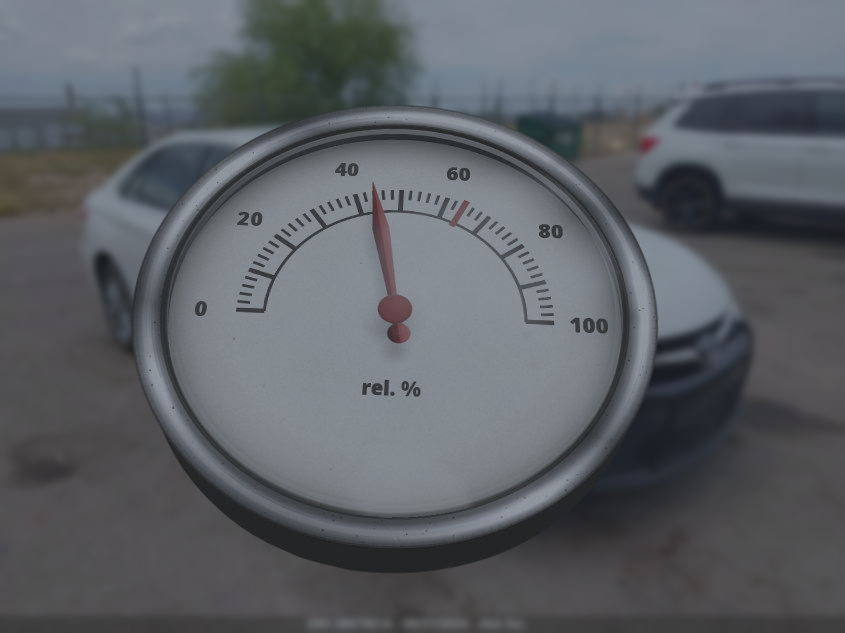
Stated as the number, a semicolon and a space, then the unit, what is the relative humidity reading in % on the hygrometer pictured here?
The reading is 44; %
